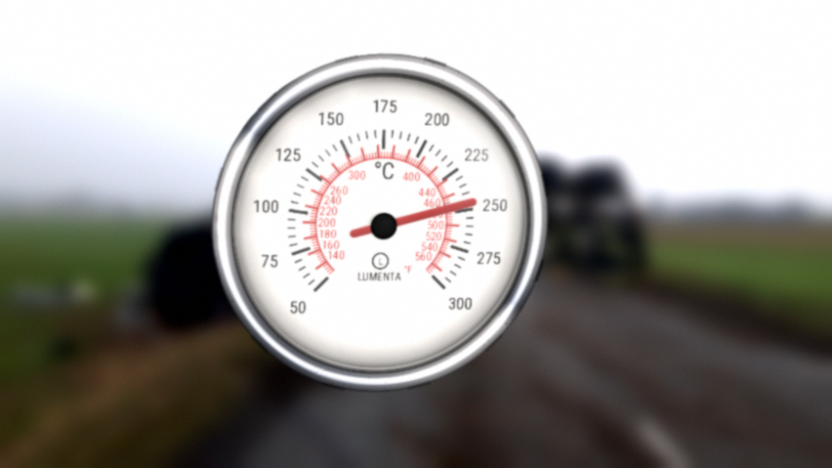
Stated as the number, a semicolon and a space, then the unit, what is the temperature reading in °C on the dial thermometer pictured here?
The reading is 245; °C
